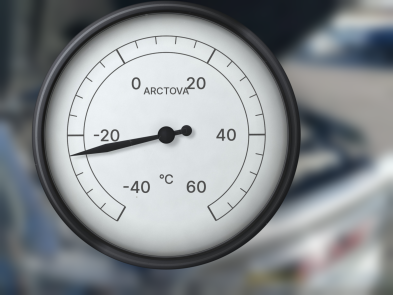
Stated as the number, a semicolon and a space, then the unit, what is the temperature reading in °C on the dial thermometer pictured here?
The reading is -24; °C
